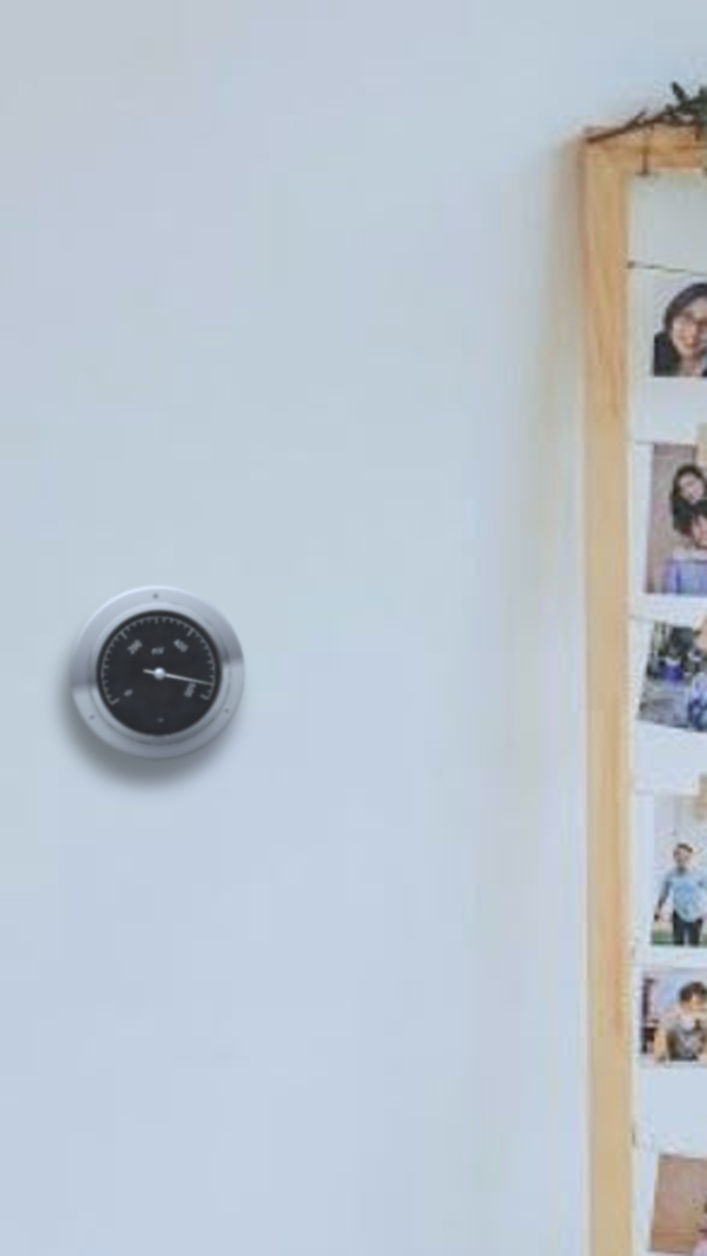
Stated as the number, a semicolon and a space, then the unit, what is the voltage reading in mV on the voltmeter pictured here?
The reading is 560; mV
